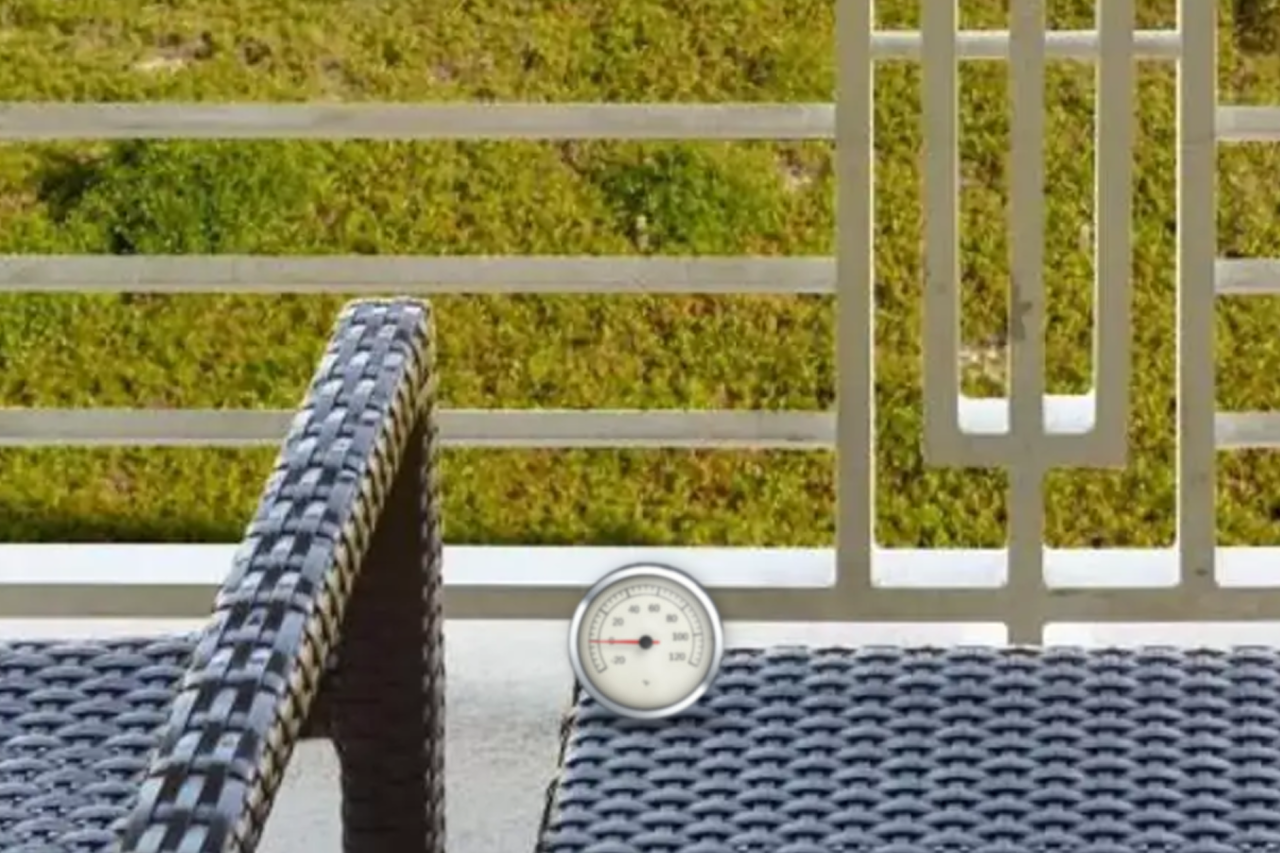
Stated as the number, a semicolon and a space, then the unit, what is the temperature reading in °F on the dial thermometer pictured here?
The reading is 0; °F
